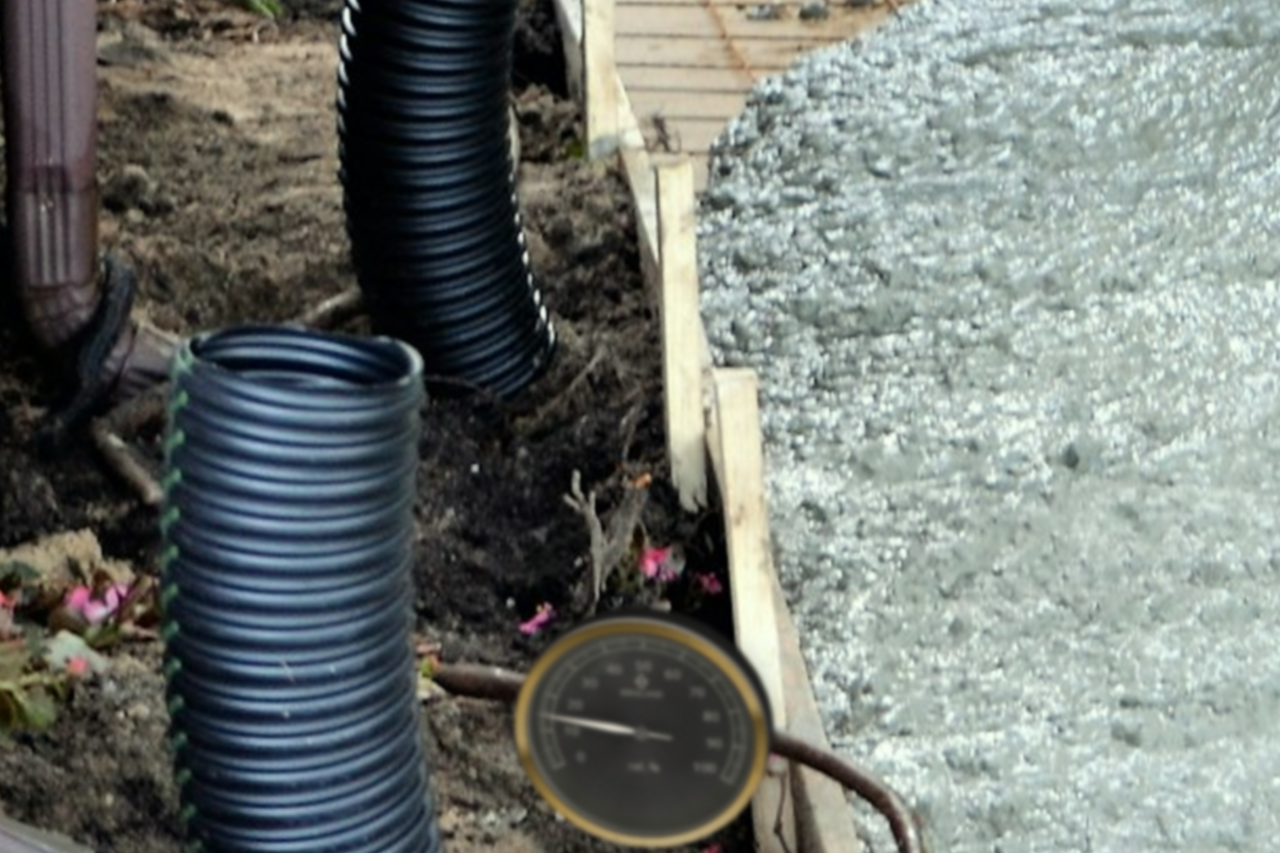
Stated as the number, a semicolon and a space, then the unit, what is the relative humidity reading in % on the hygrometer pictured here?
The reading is 15; %
